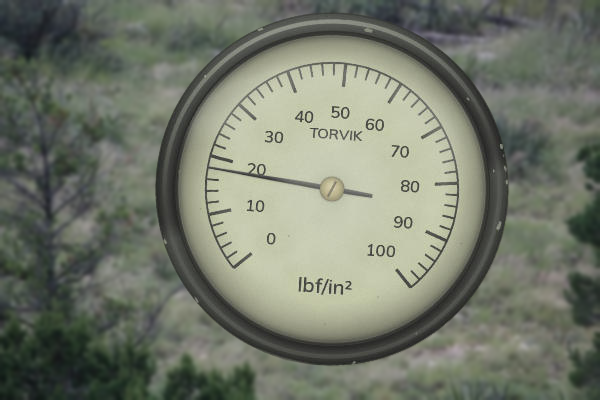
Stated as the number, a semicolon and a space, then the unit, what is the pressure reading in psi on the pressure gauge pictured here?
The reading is 18; psi
